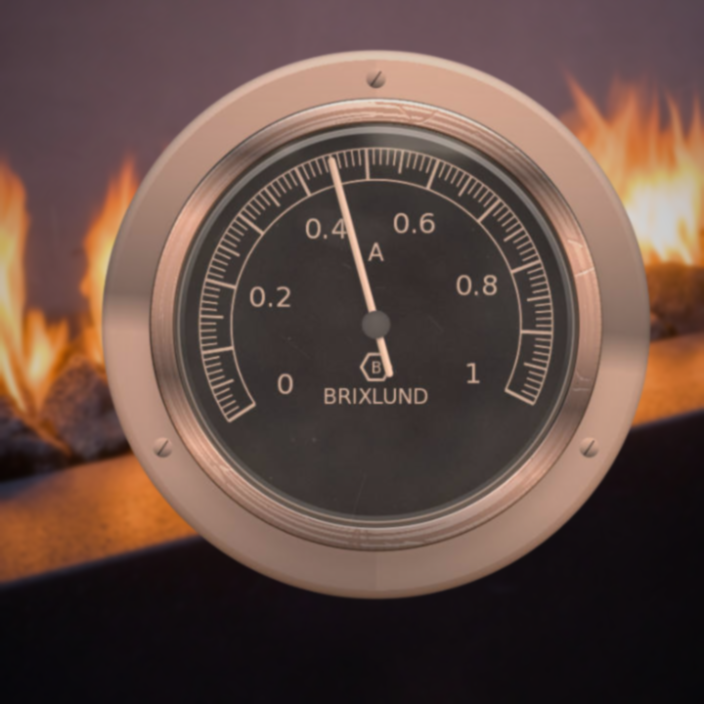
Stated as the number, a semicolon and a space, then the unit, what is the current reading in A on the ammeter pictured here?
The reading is 0.45; A
